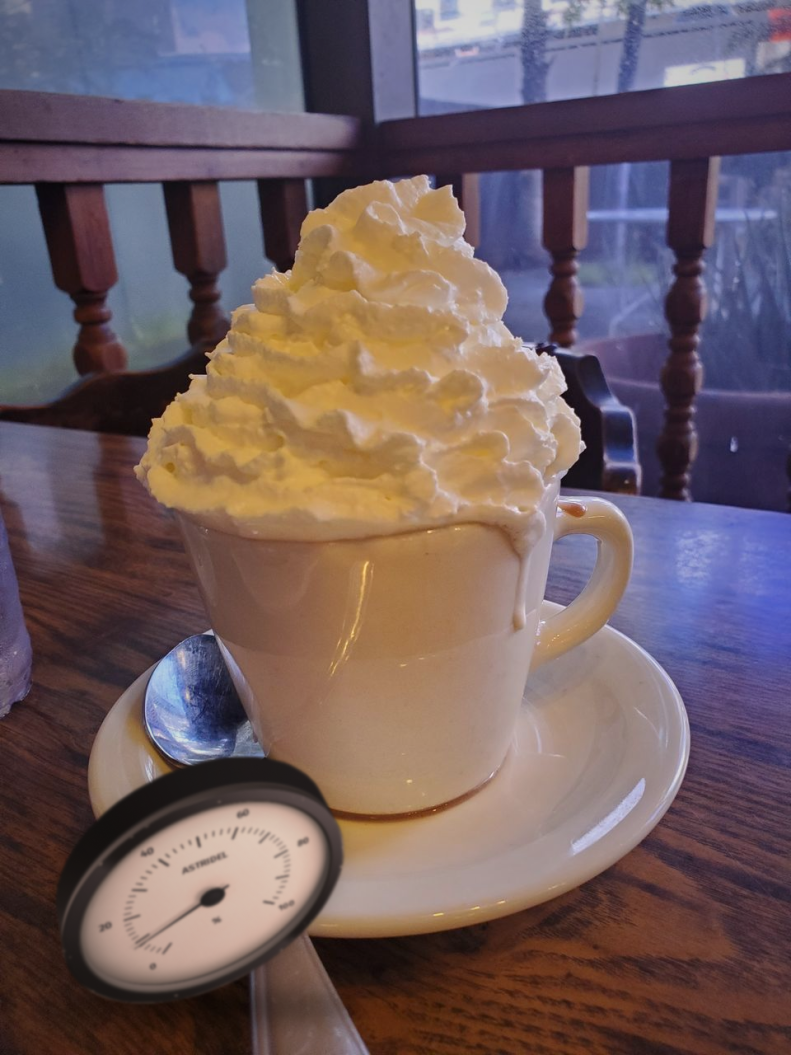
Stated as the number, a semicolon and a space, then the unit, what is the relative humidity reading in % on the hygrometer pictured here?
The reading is 10; %
